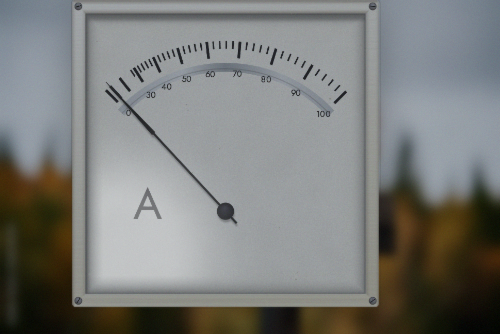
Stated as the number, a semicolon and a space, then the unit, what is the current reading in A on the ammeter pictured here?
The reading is 10; A
